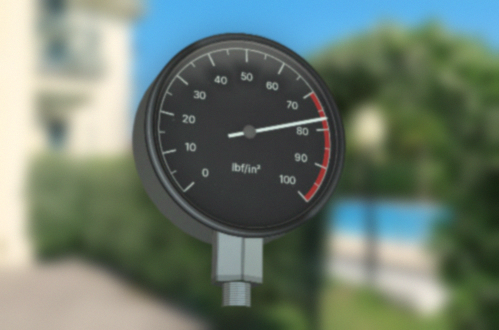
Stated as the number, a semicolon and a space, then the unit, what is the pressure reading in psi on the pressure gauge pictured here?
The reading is 77.5; psi
